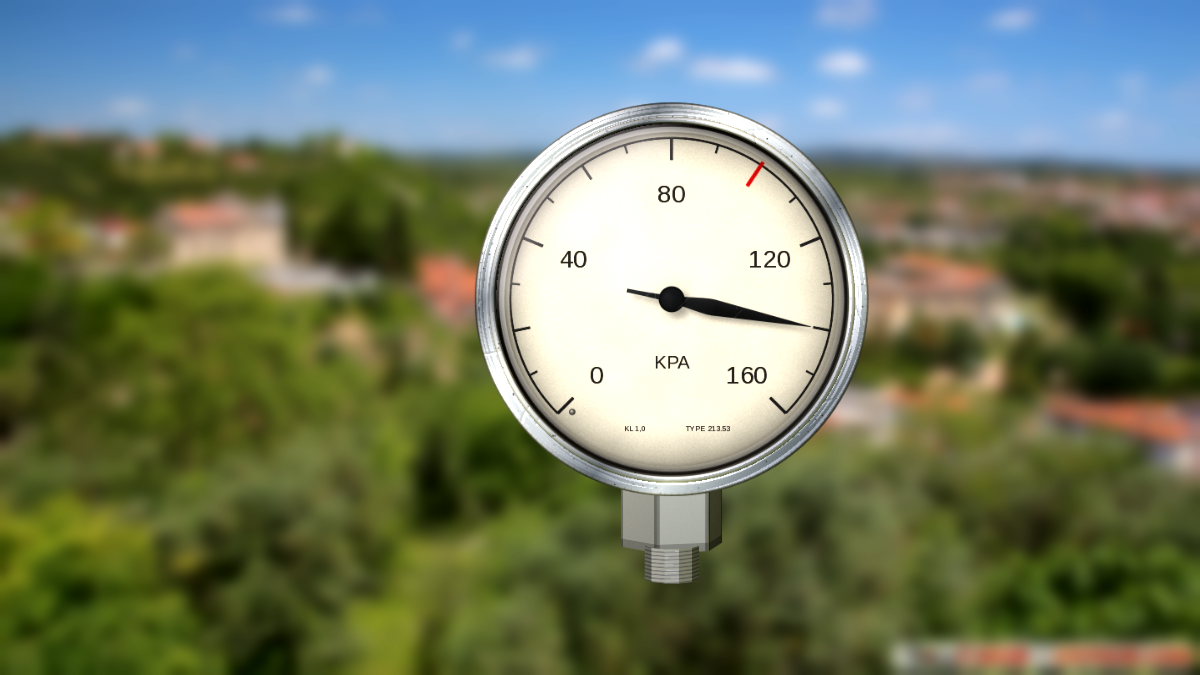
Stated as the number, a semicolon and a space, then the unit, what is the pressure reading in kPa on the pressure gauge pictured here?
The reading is 140; kPa
